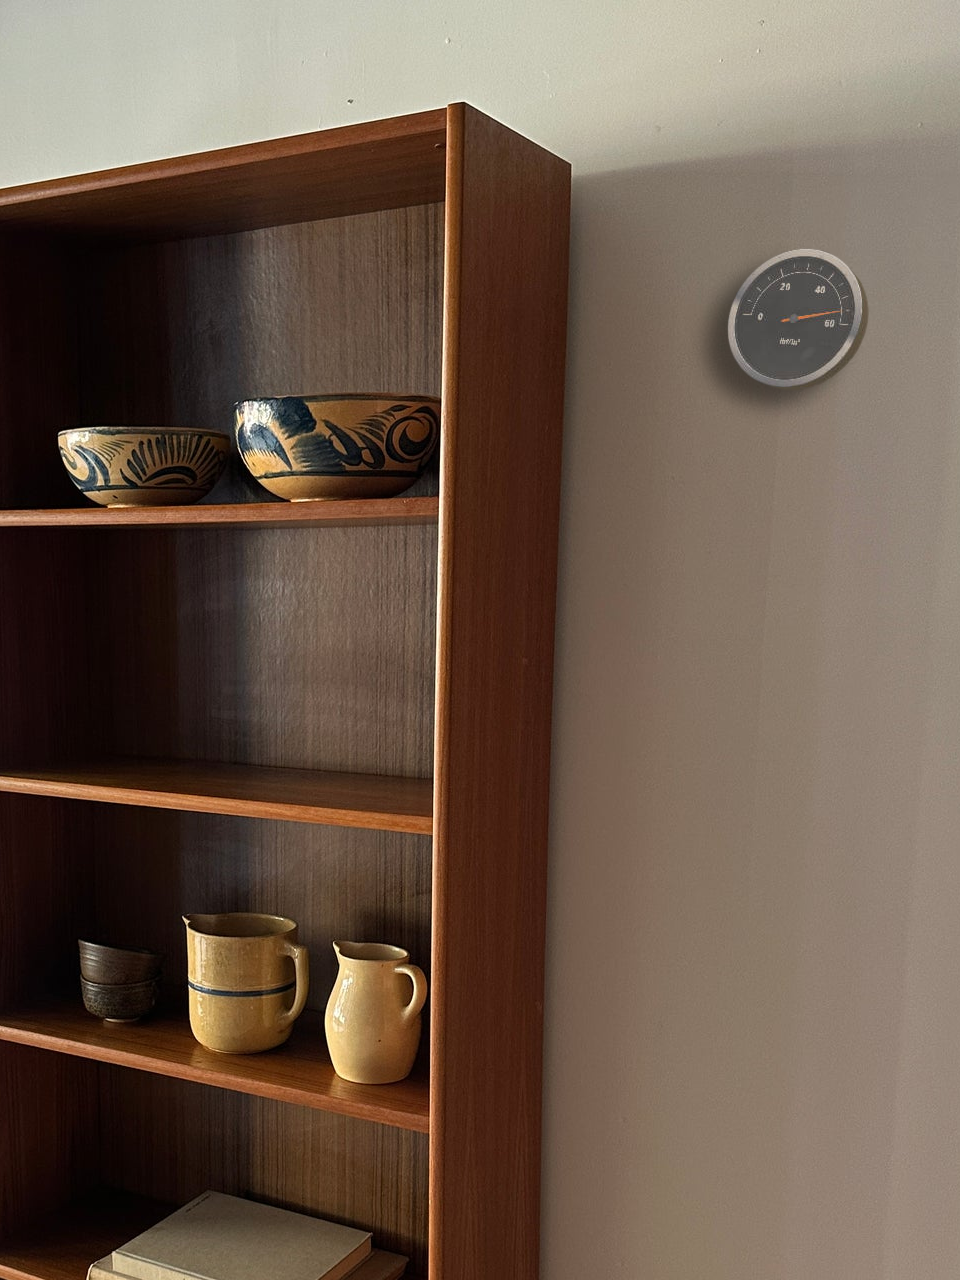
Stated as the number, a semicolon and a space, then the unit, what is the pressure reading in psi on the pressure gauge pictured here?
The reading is 55; psi
